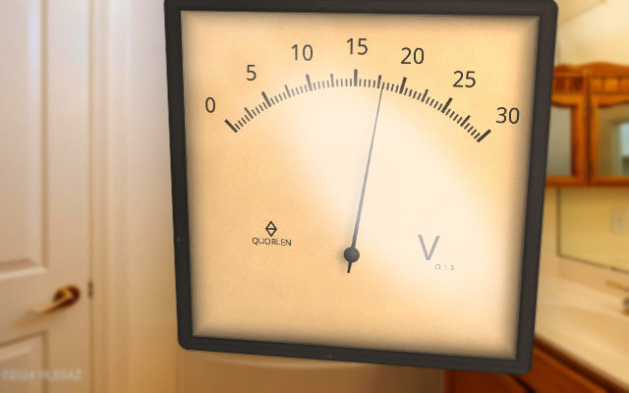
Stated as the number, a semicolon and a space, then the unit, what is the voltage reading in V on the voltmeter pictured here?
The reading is 18; V
